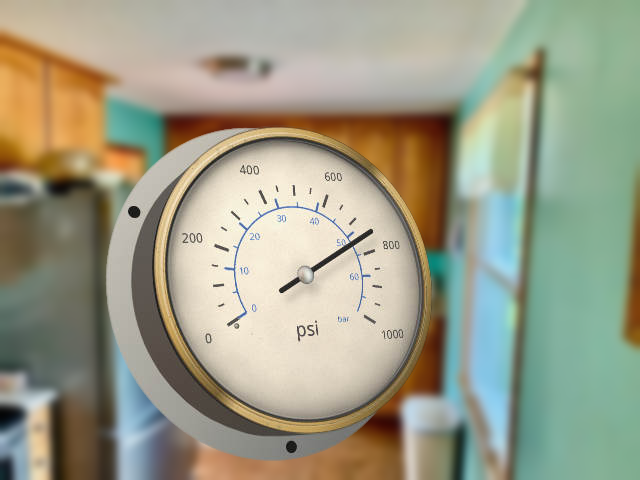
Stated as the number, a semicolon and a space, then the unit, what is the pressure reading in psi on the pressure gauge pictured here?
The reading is 750; psi
